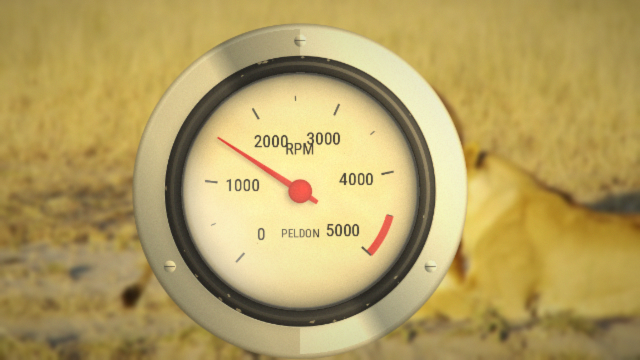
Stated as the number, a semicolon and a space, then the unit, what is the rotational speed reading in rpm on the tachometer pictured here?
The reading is 1500; rpm
